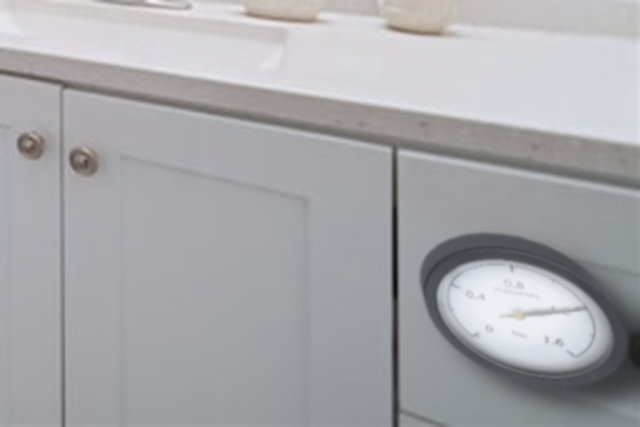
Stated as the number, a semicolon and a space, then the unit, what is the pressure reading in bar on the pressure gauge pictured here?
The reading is 1.2; bar
